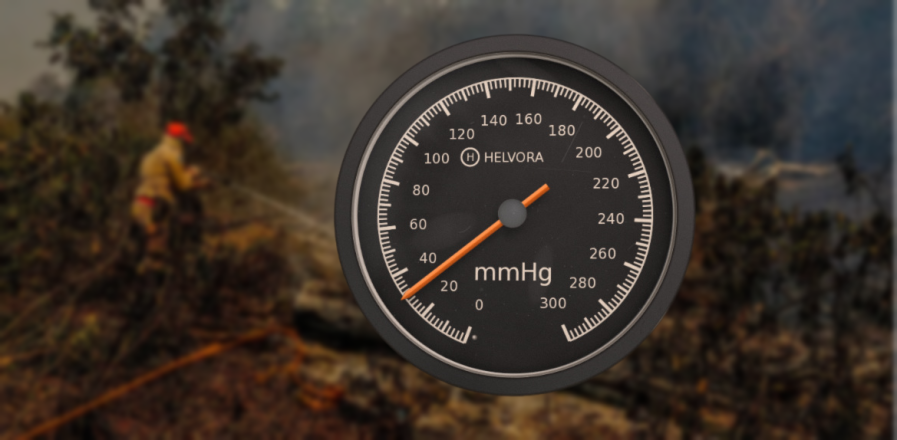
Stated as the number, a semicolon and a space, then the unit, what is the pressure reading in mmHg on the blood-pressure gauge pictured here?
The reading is 30; mmHg
